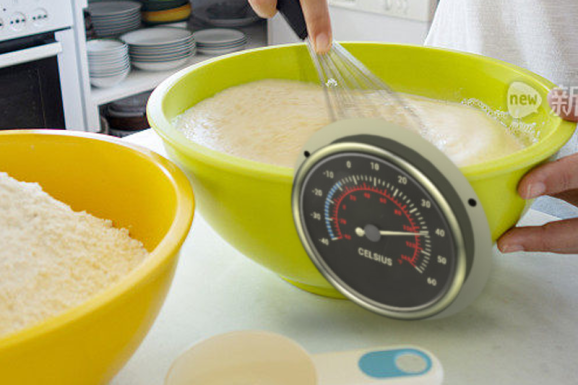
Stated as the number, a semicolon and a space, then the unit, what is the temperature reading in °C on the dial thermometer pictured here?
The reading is 40; °C
